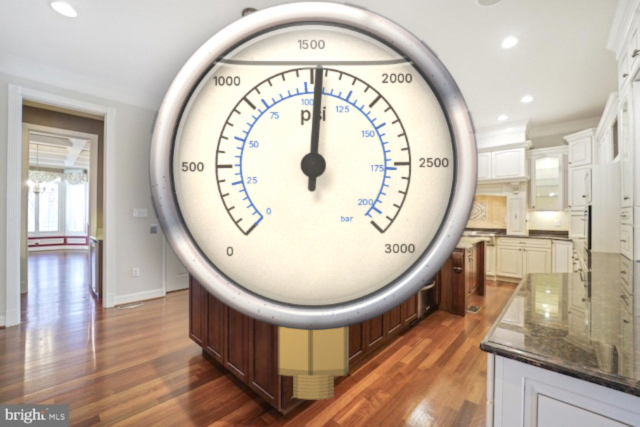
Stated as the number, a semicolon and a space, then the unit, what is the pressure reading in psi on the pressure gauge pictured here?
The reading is 1550; psi
